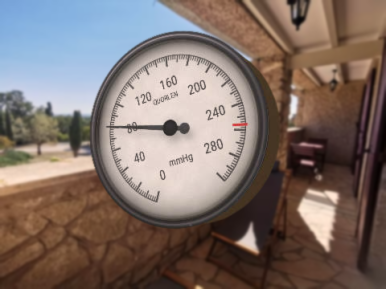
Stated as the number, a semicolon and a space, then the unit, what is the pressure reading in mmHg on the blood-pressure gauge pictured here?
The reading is 80; mmHg
